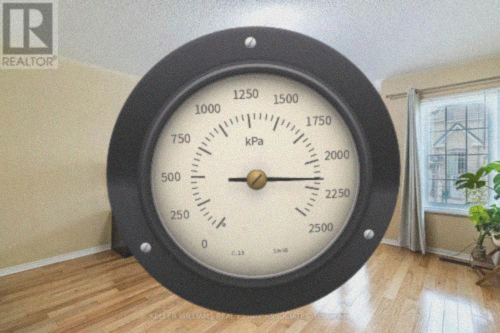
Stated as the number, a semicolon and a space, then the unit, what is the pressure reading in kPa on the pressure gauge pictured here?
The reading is 2150; kPa
